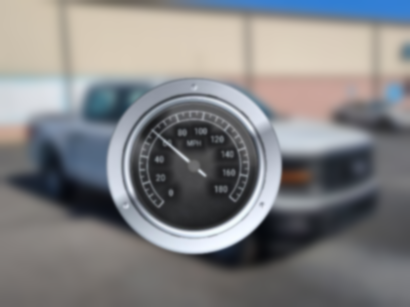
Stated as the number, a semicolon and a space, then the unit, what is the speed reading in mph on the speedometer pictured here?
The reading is 60; mph
